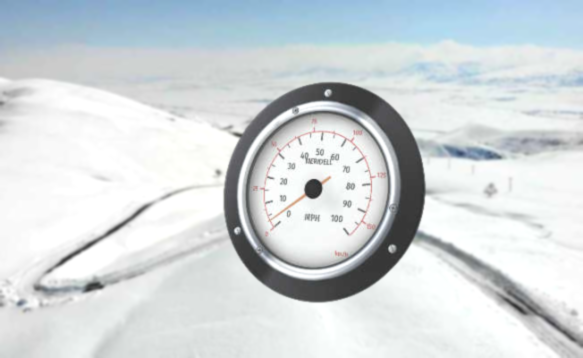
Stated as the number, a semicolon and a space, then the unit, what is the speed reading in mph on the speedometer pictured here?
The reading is 2.5; mph
